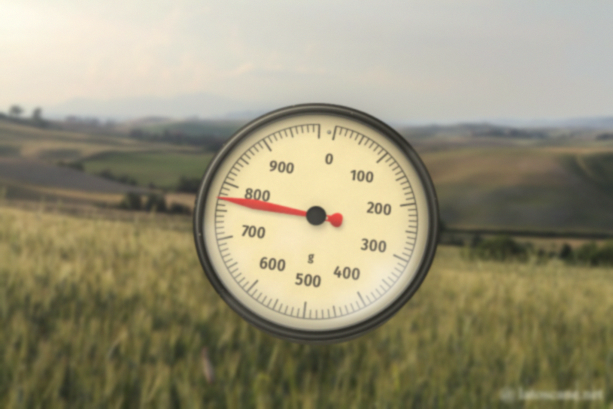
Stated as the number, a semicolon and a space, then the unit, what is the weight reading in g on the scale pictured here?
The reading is 770; g
